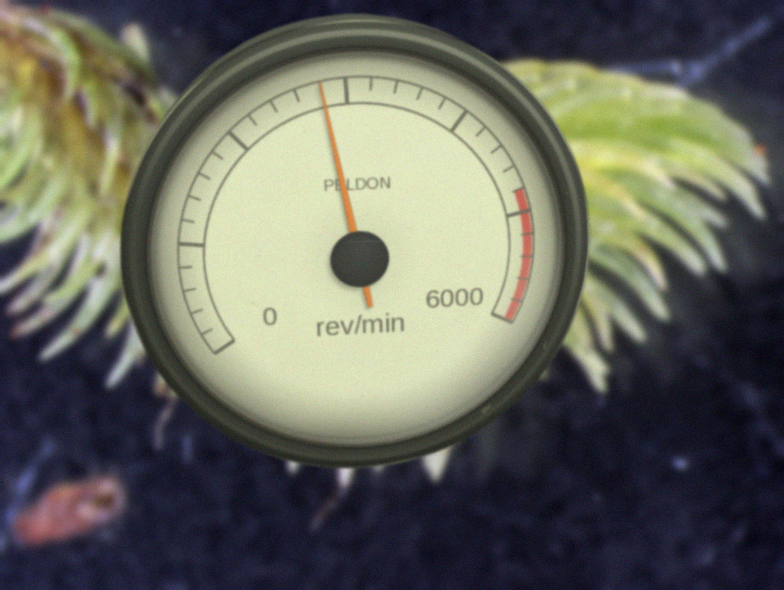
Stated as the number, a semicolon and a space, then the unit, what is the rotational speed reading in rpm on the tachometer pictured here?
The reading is 2800; rpm
